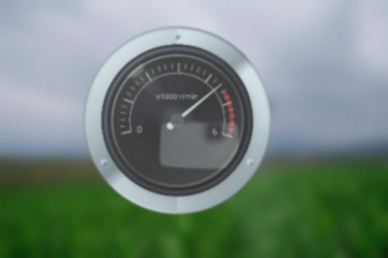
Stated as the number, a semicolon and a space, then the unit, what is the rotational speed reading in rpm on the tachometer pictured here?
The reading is 4400; rpm
